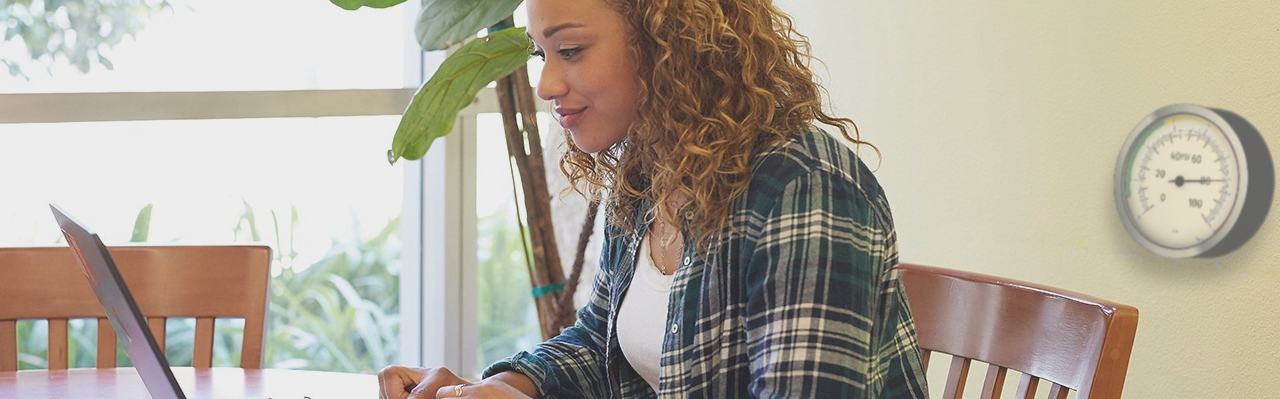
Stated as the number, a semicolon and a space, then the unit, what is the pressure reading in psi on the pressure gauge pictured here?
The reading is 80; psi
